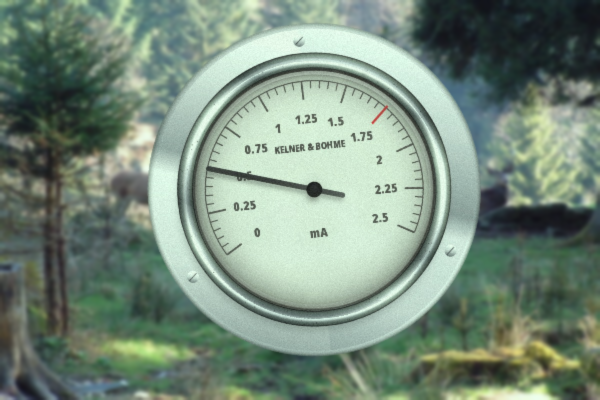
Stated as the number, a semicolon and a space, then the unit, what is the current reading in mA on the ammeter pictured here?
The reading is 0.5; mA
